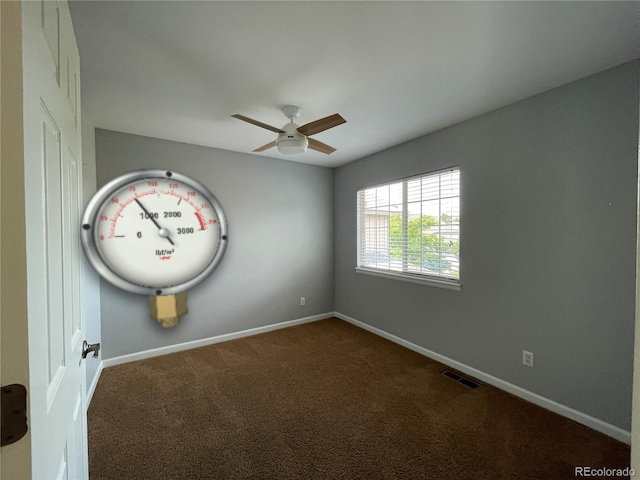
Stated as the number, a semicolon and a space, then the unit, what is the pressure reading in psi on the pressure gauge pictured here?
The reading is 1000; psi
